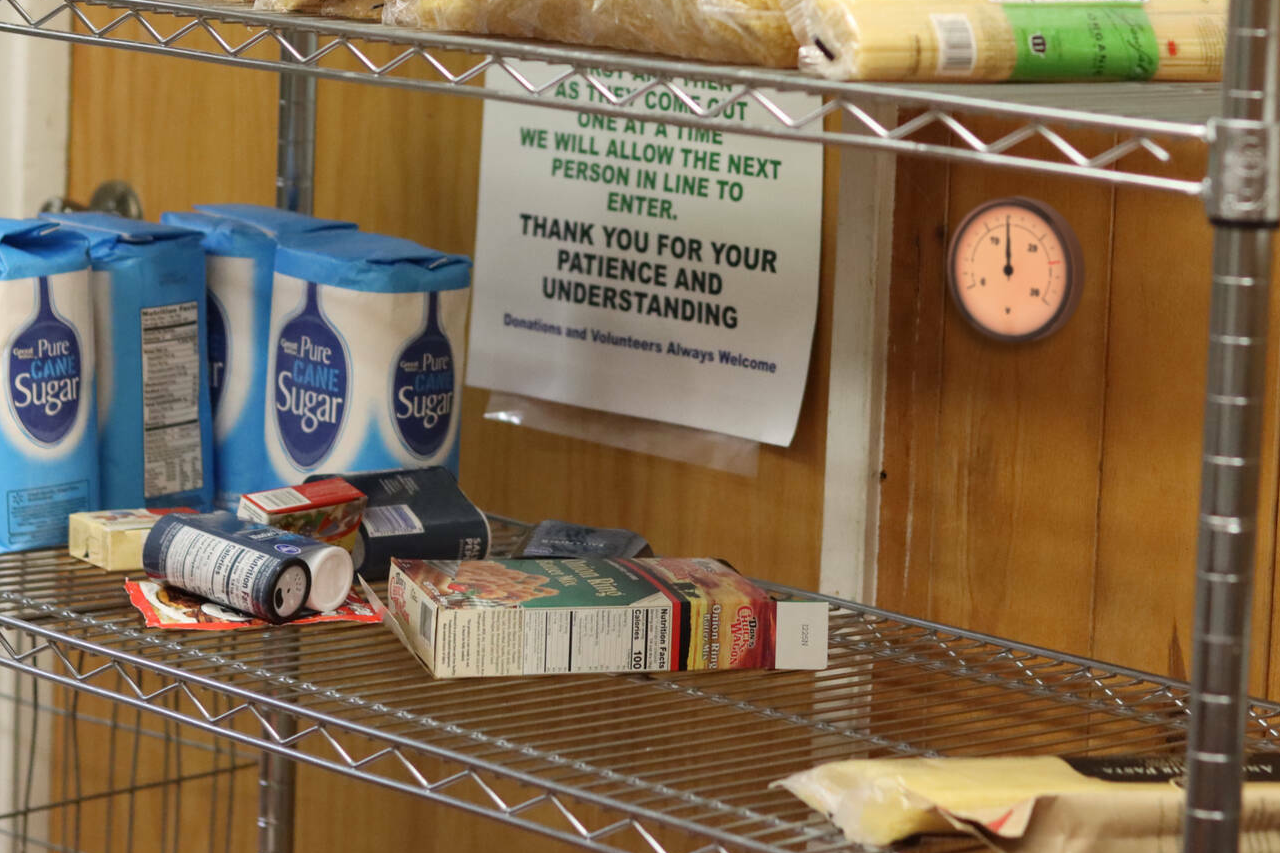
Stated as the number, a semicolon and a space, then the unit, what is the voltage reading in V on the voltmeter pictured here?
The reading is 14; V
